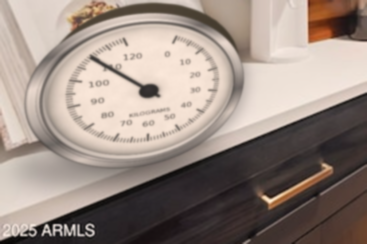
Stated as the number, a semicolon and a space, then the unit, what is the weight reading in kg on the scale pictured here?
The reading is 110; kg
